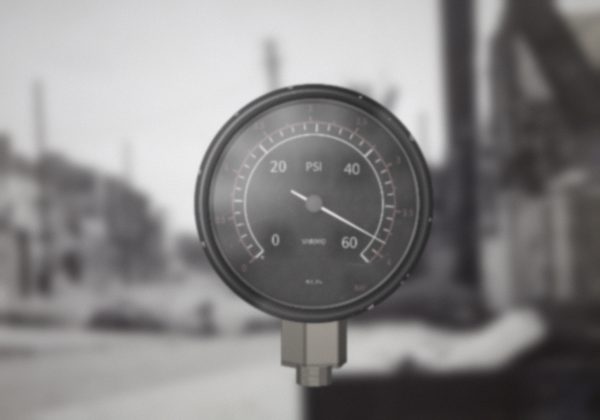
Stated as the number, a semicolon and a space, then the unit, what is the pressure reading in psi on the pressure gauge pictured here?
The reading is 56; psi
